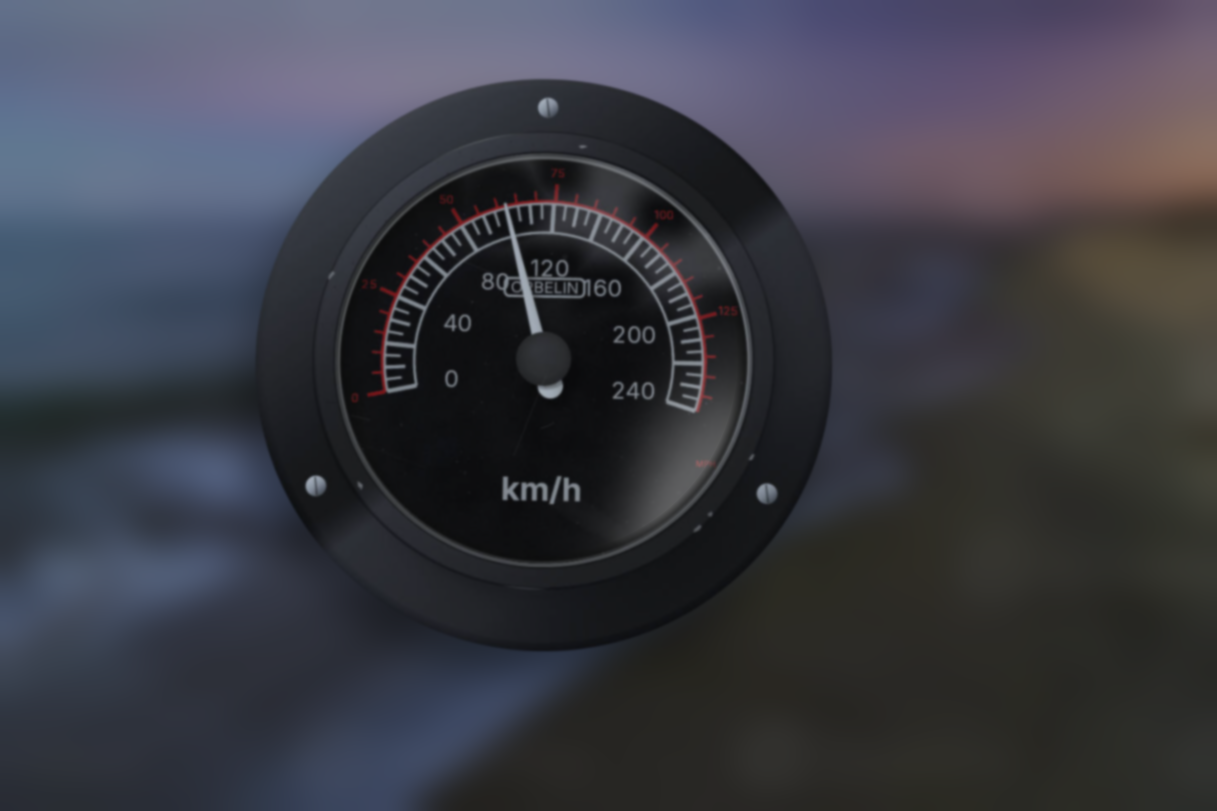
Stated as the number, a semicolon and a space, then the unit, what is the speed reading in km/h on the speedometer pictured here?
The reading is 100; km/h
